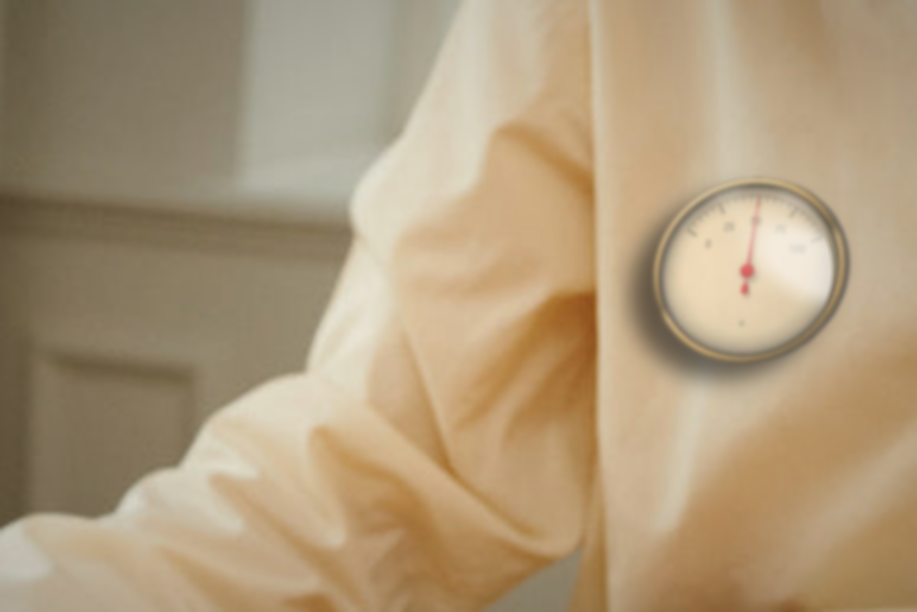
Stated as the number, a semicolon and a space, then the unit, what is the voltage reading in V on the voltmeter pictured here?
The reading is 50; V
